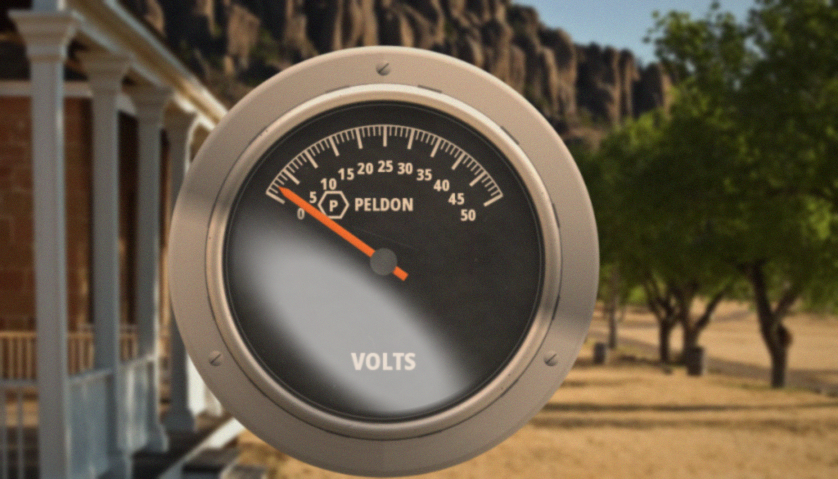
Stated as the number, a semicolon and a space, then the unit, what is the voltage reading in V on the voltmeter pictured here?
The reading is 2; V
